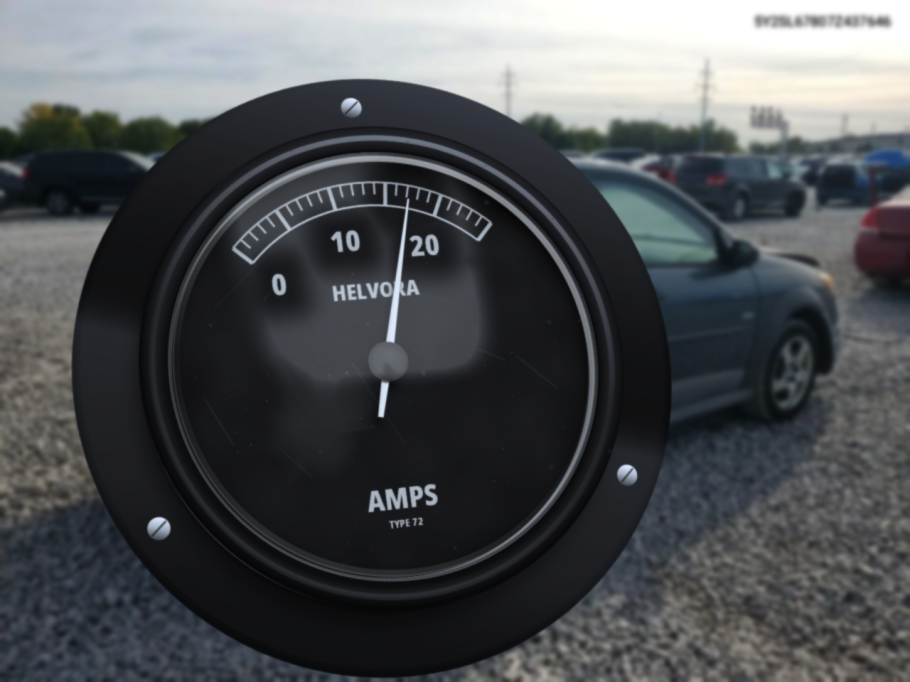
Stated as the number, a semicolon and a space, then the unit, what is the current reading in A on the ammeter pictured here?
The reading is 17; A
